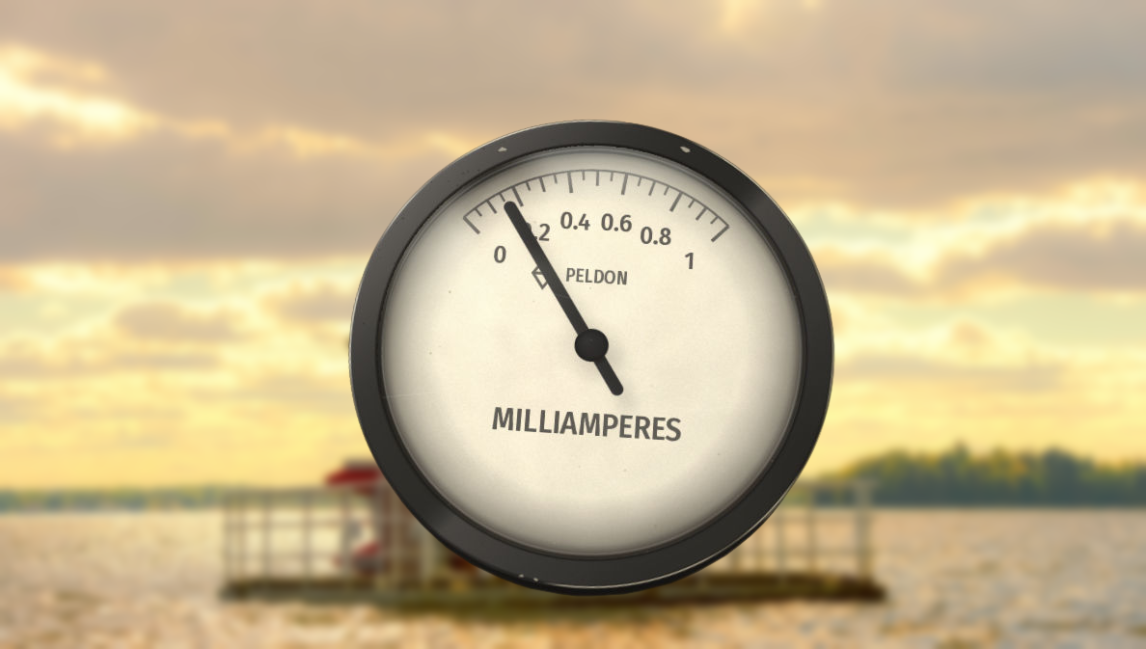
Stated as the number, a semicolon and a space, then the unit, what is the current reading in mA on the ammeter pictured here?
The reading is 0.15; mA
